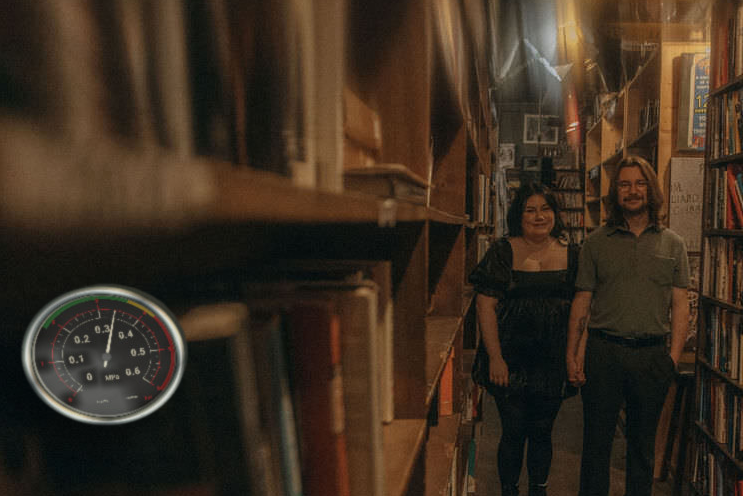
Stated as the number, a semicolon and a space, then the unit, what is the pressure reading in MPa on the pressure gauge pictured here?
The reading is 0.34; MPa
